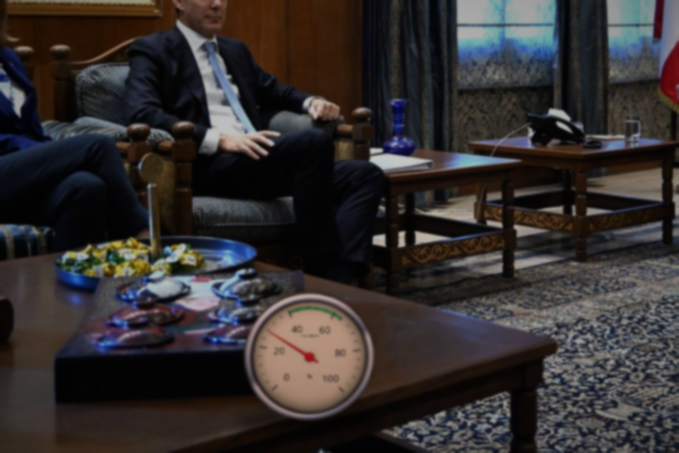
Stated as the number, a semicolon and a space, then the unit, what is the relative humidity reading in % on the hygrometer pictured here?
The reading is 28; %
